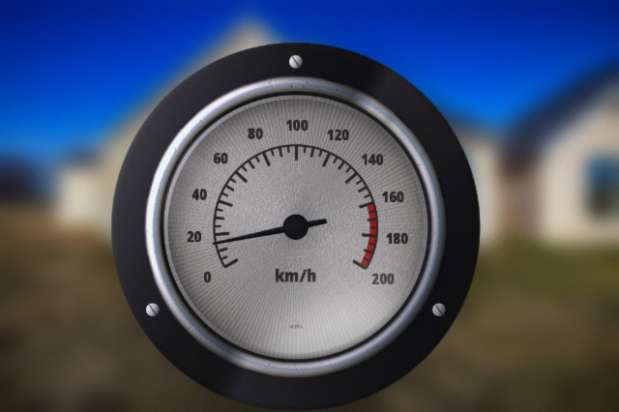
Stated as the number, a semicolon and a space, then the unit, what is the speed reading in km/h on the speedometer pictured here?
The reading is 15; km/h
